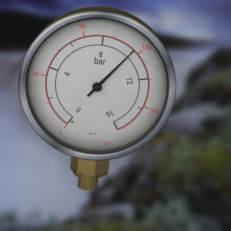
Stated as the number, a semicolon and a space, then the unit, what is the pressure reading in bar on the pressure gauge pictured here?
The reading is 10; bar
